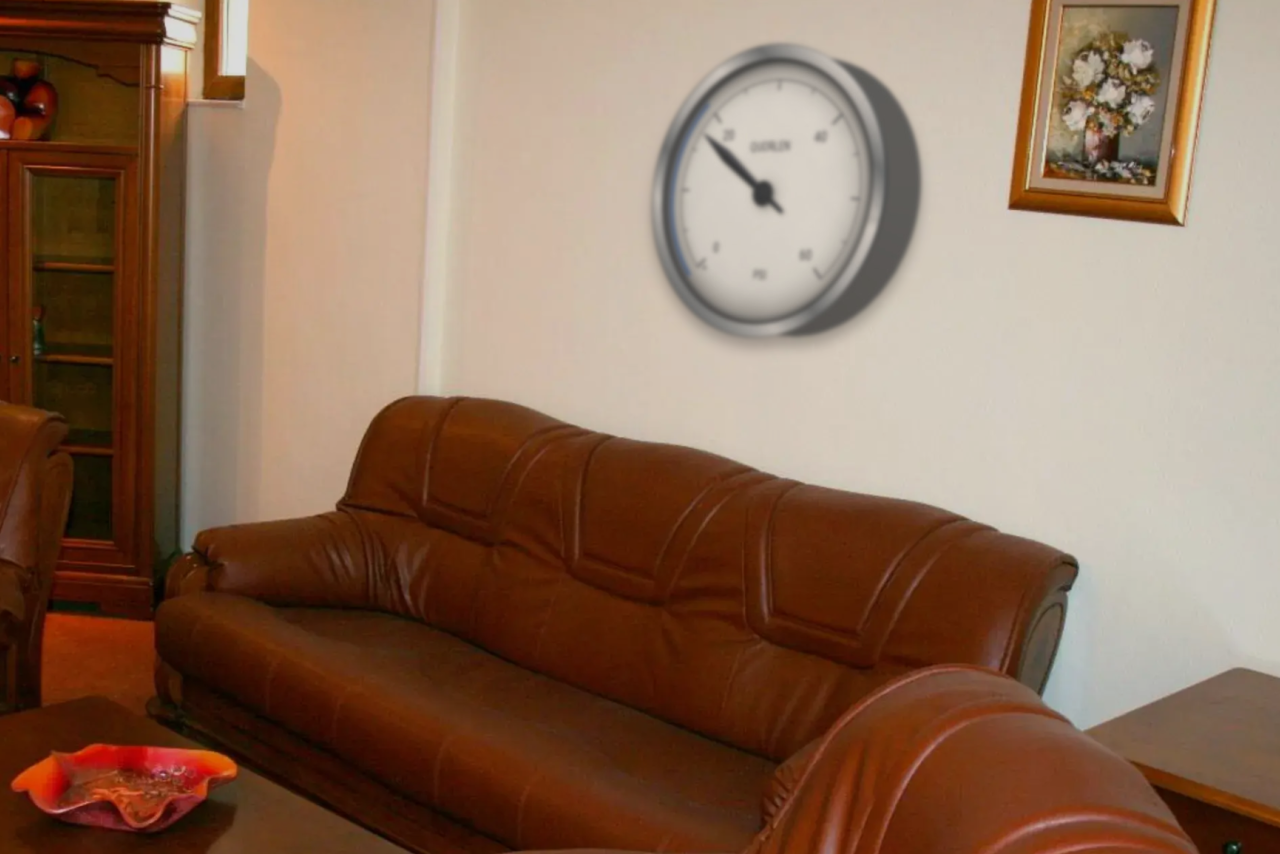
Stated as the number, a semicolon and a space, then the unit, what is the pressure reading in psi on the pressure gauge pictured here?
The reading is 17.5; psi
